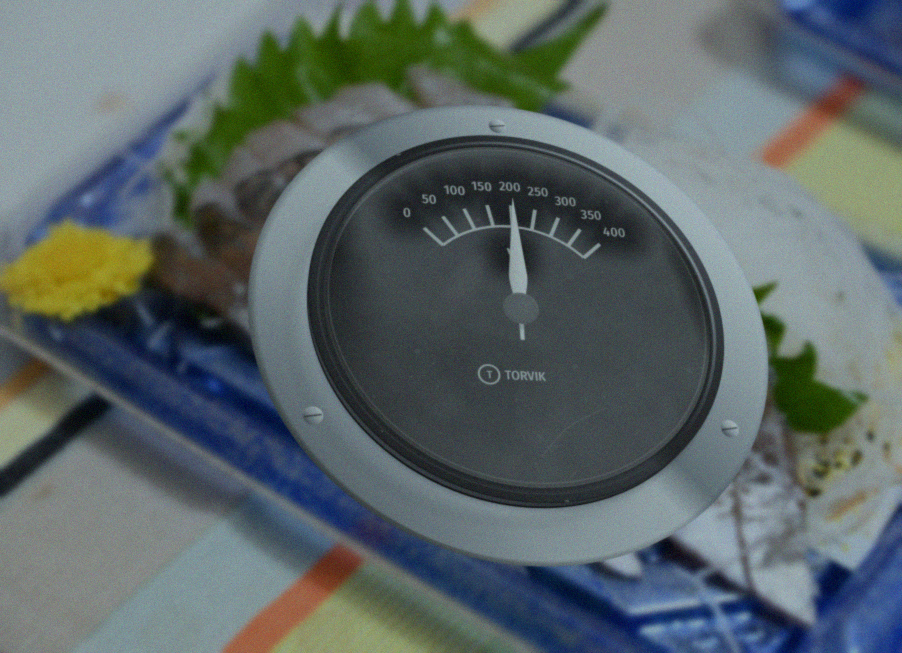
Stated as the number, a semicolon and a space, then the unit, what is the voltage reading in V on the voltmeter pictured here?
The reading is 200; V
